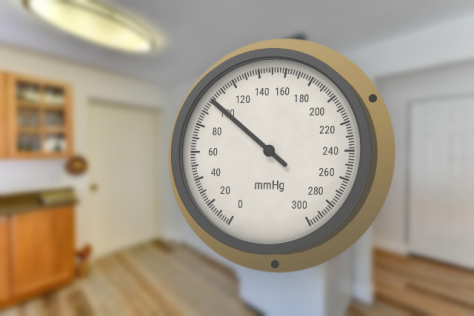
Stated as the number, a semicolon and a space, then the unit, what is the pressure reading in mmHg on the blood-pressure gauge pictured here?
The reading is 100; mmHg
